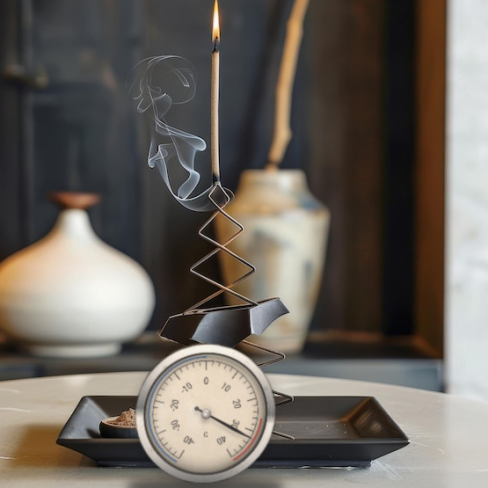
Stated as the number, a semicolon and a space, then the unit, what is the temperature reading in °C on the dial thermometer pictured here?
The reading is 32; °C
